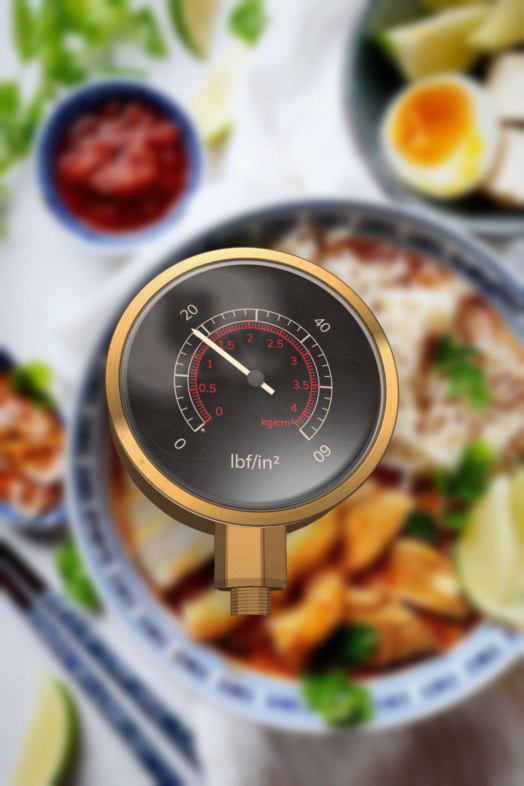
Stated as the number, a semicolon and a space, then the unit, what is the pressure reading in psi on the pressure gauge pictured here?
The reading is 18; psi
